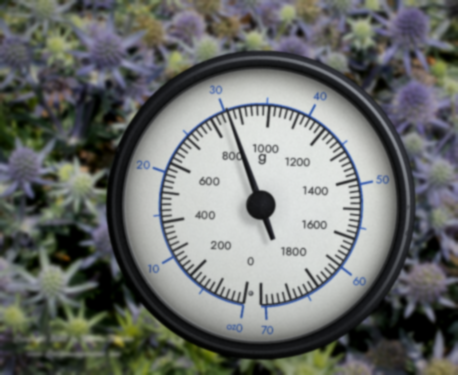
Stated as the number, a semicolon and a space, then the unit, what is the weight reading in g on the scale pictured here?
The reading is 860; g
